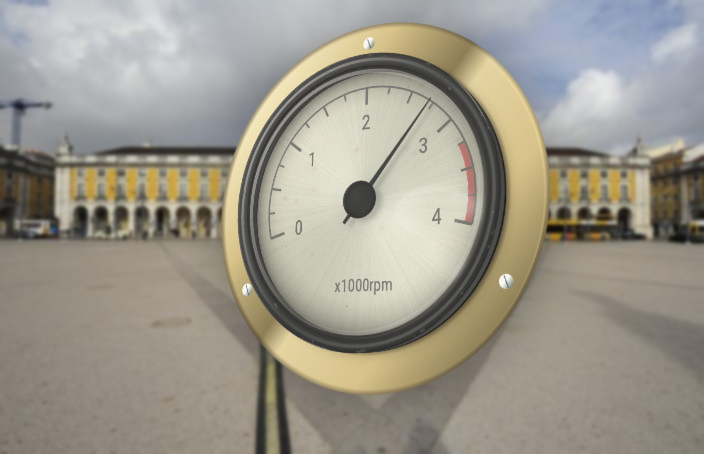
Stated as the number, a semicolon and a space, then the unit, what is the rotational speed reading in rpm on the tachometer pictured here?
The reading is 2750; rpm
